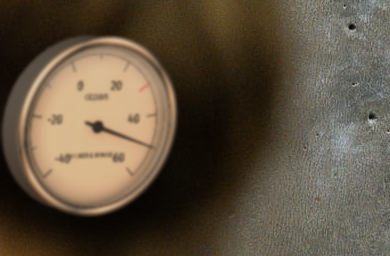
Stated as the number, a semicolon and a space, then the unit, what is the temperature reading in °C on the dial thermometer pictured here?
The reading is 50; °C
